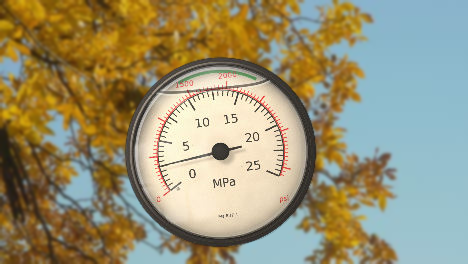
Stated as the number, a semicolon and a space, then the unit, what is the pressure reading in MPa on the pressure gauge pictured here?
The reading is 2.5; MPa
